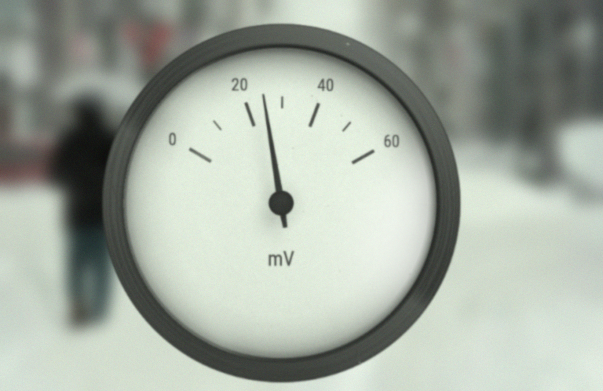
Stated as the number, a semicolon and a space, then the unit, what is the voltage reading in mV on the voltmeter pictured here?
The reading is 25; mV
